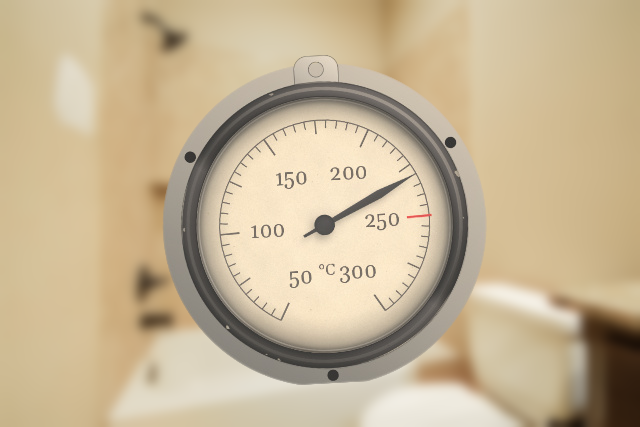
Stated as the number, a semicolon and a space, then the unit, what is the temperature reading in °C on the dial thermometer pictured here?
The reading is 230; °C
